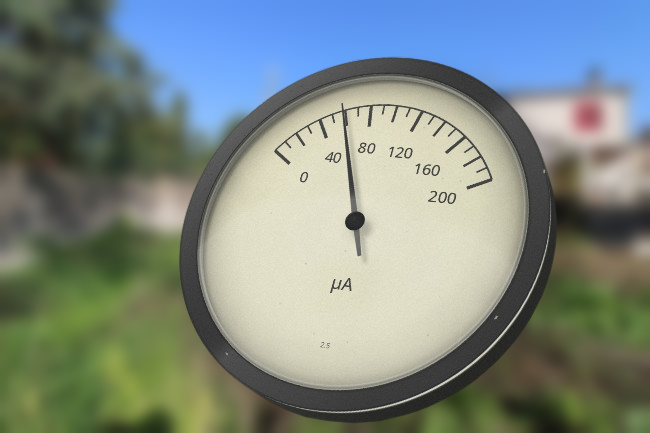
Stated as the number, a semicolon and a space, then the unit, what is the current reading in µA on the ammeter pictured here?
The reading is 60; µA
